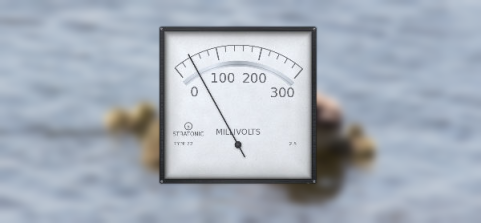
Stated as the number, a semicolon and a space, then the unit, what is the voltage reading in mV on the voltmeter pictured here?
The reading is 40; mV
